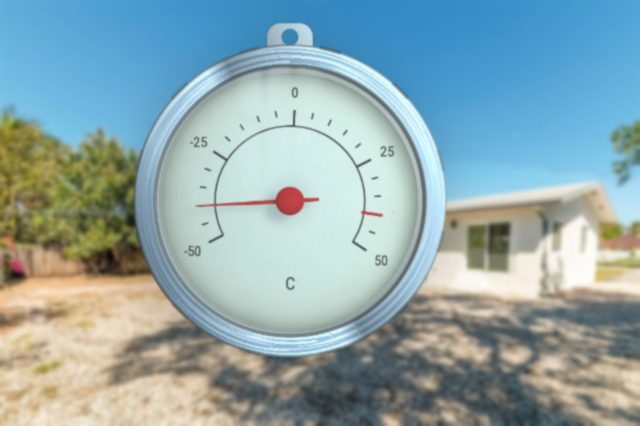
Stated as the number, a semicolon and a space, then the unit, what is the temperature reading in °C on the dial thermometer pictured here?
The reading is -40; °C
